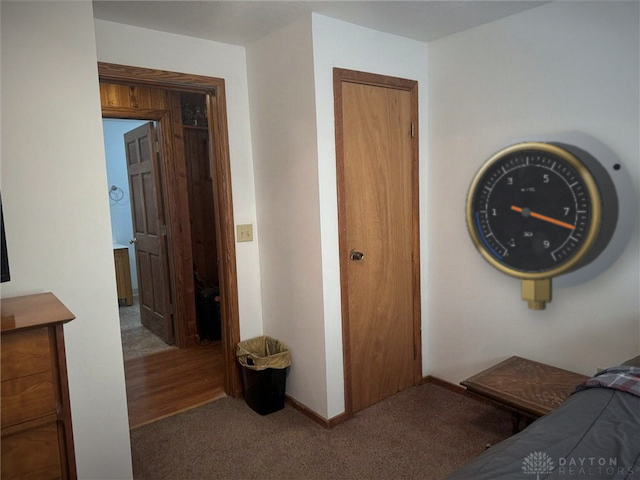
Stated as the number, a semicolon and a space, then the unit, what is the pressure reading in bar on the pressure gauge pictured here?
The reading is 7.6; bar
